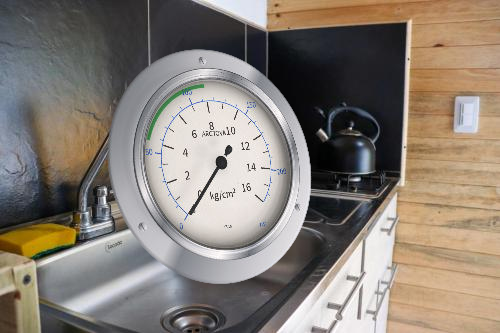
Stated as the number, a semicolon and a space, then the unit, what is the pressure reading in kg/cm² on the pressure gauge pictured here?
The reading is 0; kg/cm²
